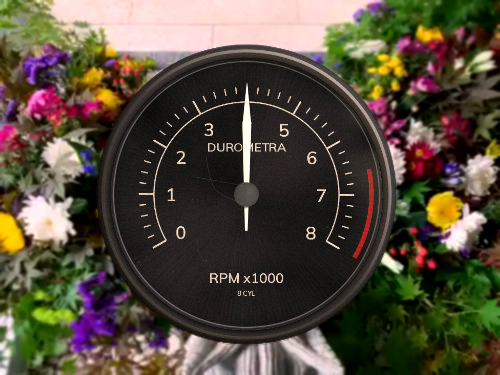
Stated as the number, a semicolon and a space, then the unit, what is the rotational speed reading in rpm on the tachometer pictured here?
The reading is 4000; rpm
